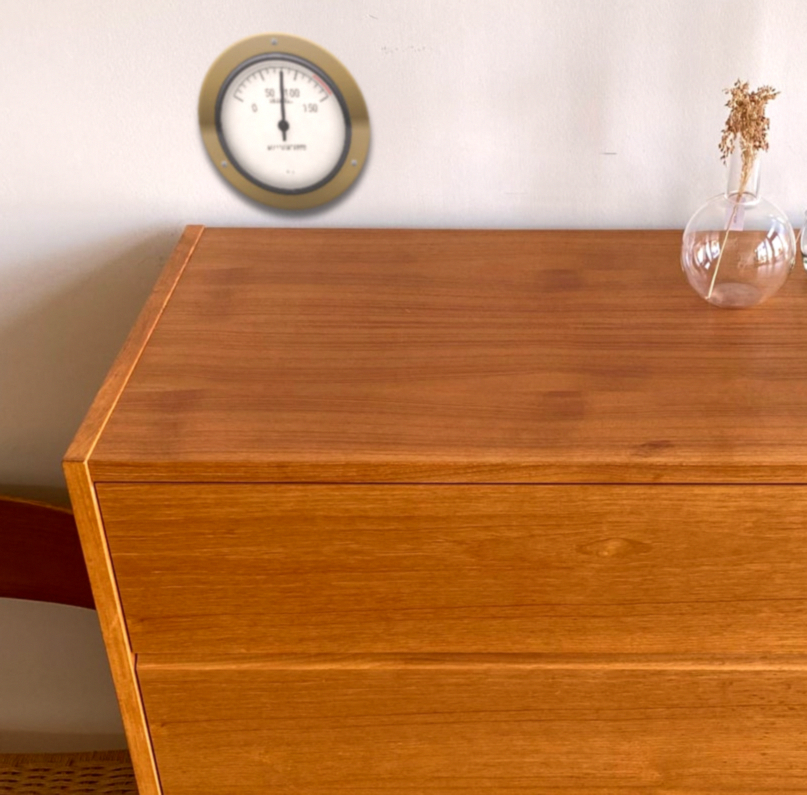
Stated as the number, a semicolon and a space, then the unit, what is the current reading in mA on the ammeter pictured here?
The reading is 80; mA
